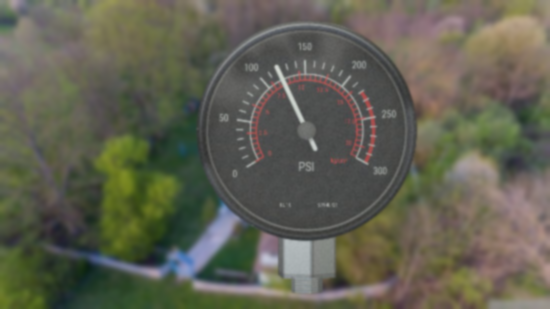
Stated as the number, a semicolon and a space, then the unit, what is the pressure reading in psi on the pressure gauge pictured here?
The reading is 120; psi
